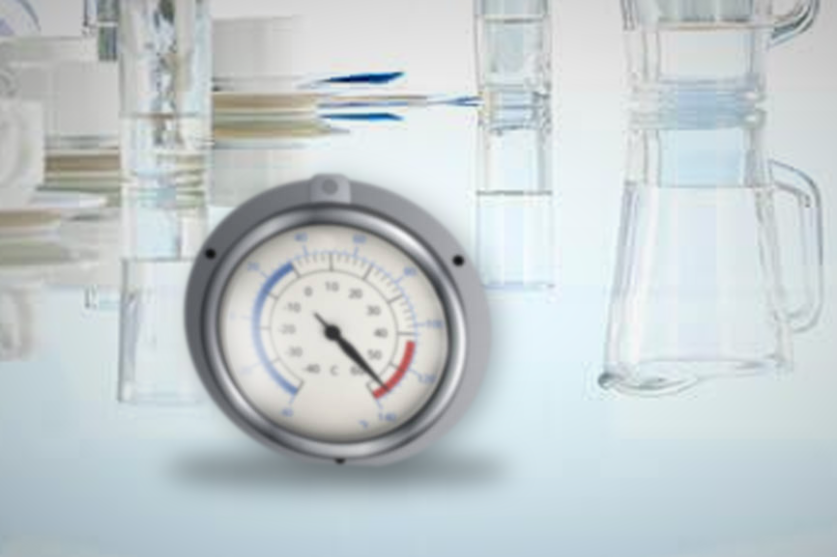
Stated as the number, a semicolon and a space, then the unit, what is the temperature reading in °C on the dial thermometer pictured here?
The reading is 56; °C
